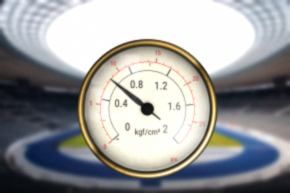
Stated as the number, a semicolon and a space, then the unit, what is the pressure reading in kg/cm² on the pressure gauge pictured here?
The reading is 0.6; kg/cm²
